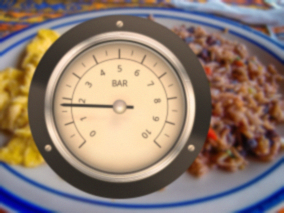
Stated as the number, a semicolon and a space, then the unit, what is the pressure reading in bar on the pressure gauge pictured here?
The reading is 1.75; bar
